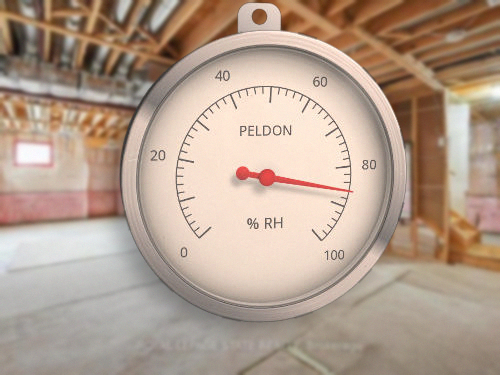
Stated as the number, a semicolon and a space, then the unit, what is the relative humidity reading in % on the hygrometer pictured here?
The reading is 86; %
